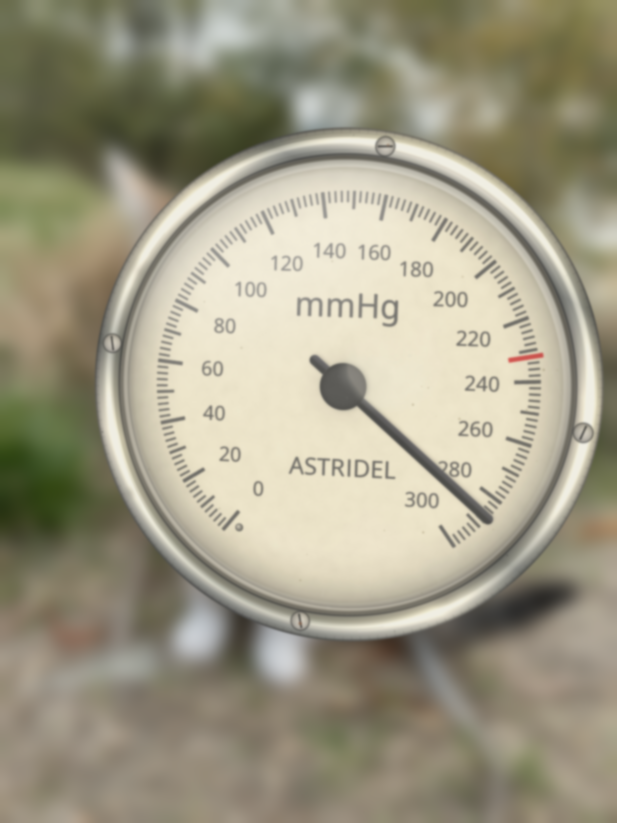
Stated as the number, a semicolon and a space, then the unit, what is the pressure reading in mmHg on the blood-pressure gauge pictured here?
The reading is 286; mmHg
